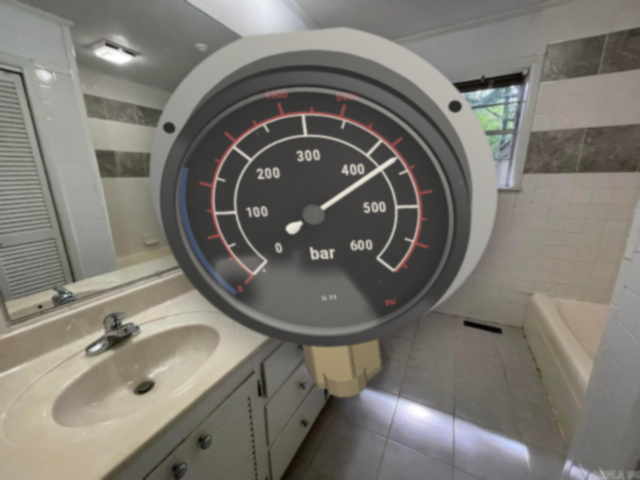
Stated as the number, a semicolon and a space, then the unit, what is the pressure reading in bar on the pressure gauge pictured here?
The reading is 425; bar
